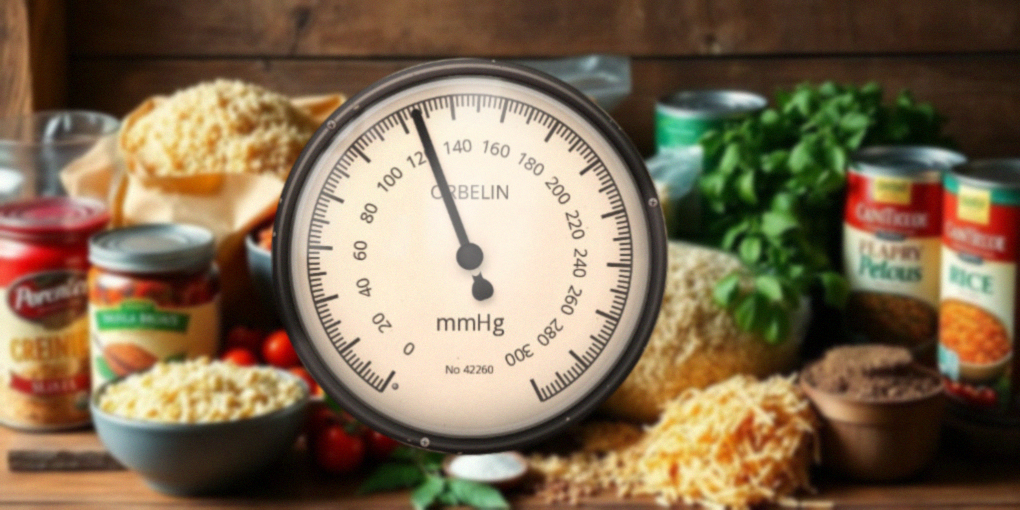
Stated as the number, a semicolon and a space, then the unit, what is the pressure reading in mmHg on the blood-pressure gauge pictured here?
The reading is 126; mmHg
